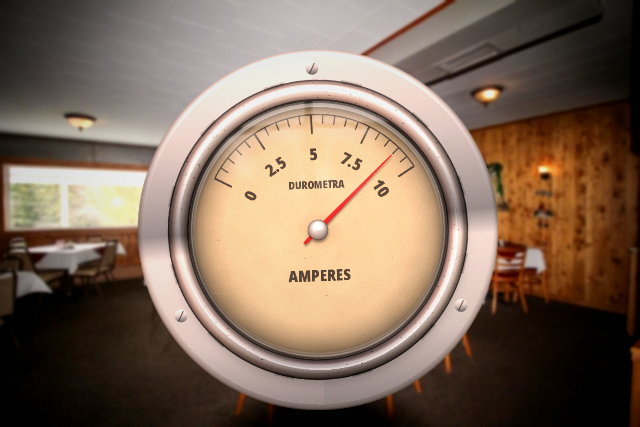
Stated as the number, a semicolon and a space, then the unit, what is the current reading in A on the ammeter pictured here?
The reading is 9; A
